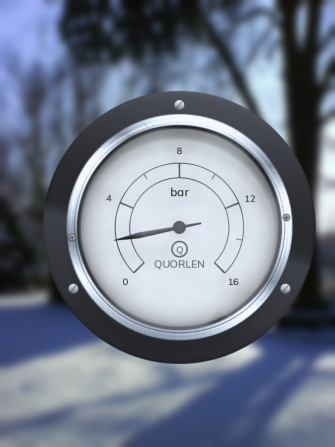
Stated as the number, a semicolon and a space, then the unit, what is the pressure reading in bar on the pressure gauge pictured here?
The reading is 2; bar
